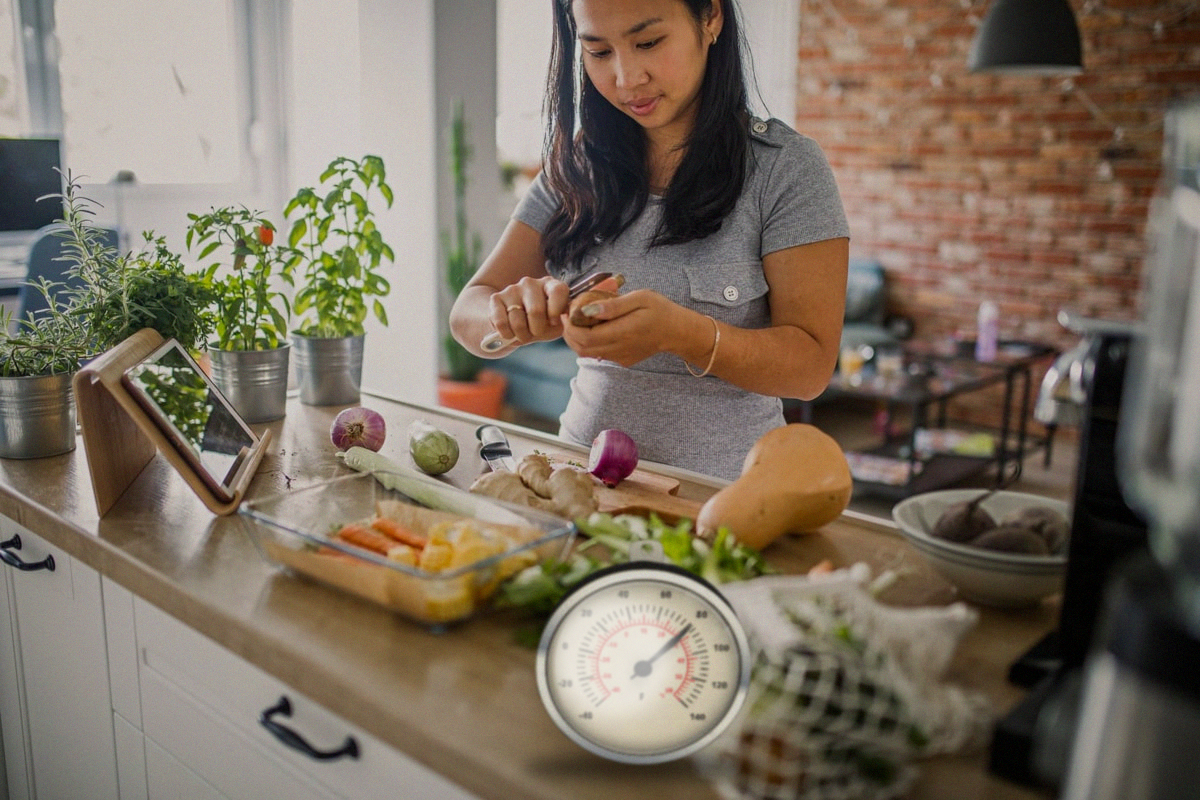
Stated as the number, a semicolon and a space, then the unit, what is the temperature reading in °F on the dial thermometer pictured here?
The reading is 80; °F
